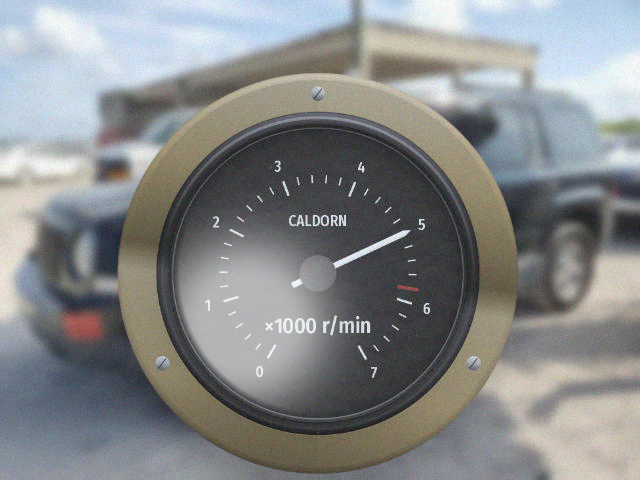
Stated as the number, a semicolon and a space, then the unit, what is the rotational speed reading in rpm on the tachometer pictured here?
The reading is 5000; rpm
